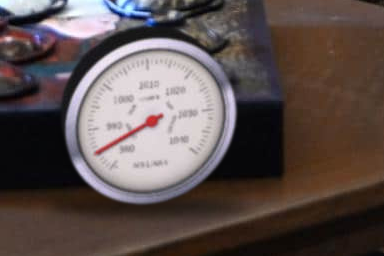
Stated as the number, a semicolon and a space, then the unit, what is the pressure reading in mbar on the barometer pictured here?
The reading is 985; mbar
